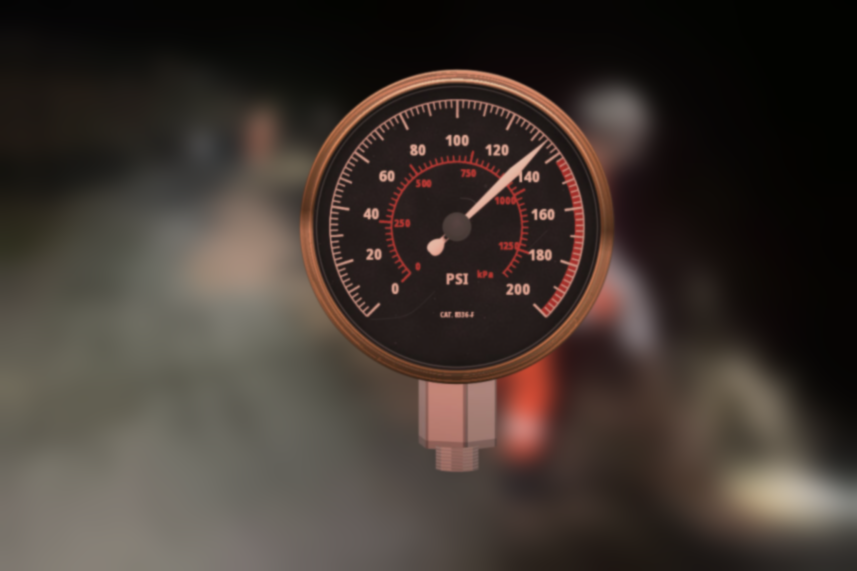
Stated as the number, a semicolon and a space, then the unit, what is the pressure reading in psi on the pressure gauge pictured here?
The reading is 134; psi
